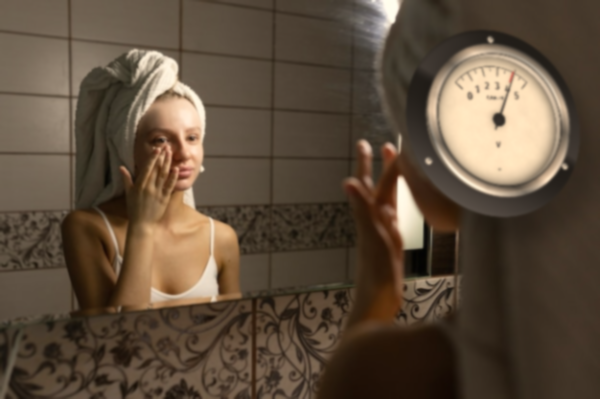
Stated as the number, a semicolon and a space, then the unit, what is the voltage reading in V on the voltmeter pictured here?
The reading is 4; V
